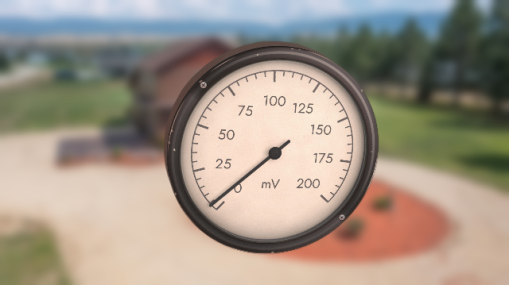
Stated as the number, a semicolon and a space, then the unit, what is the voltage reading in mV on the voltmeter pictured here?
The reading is 5; mV
